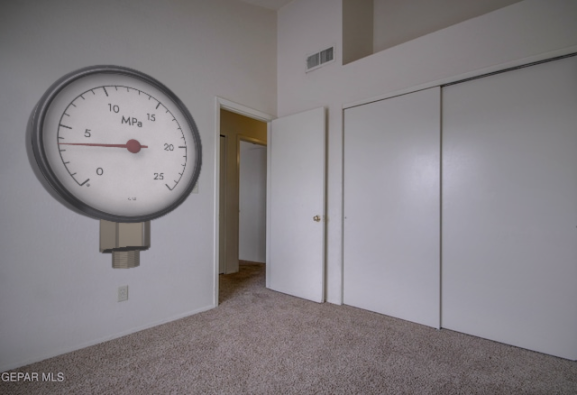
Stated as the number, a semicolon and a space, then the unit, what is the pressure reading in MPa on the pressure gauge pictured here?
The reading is 3.5; MPa
